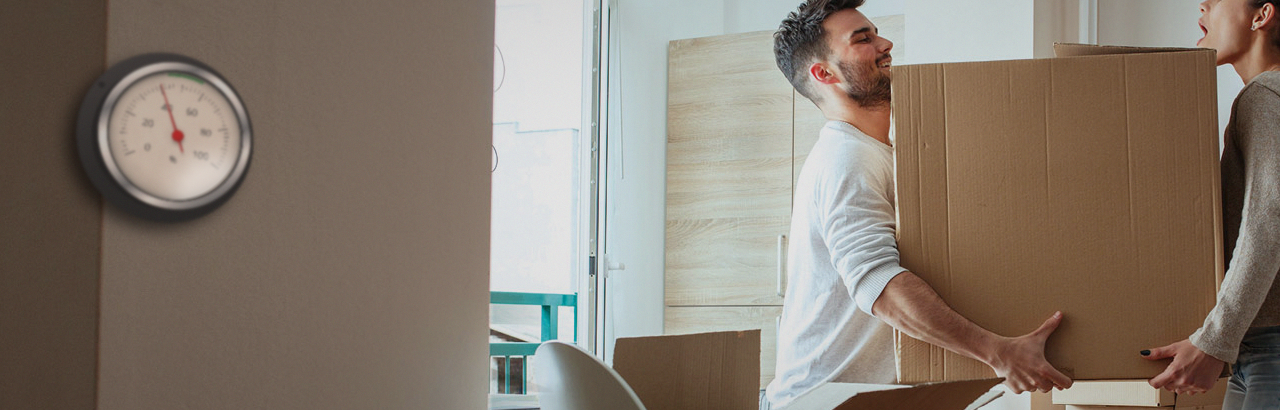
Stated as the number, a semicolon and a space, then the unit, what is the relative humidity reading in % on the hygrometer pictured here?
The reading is 40; %
